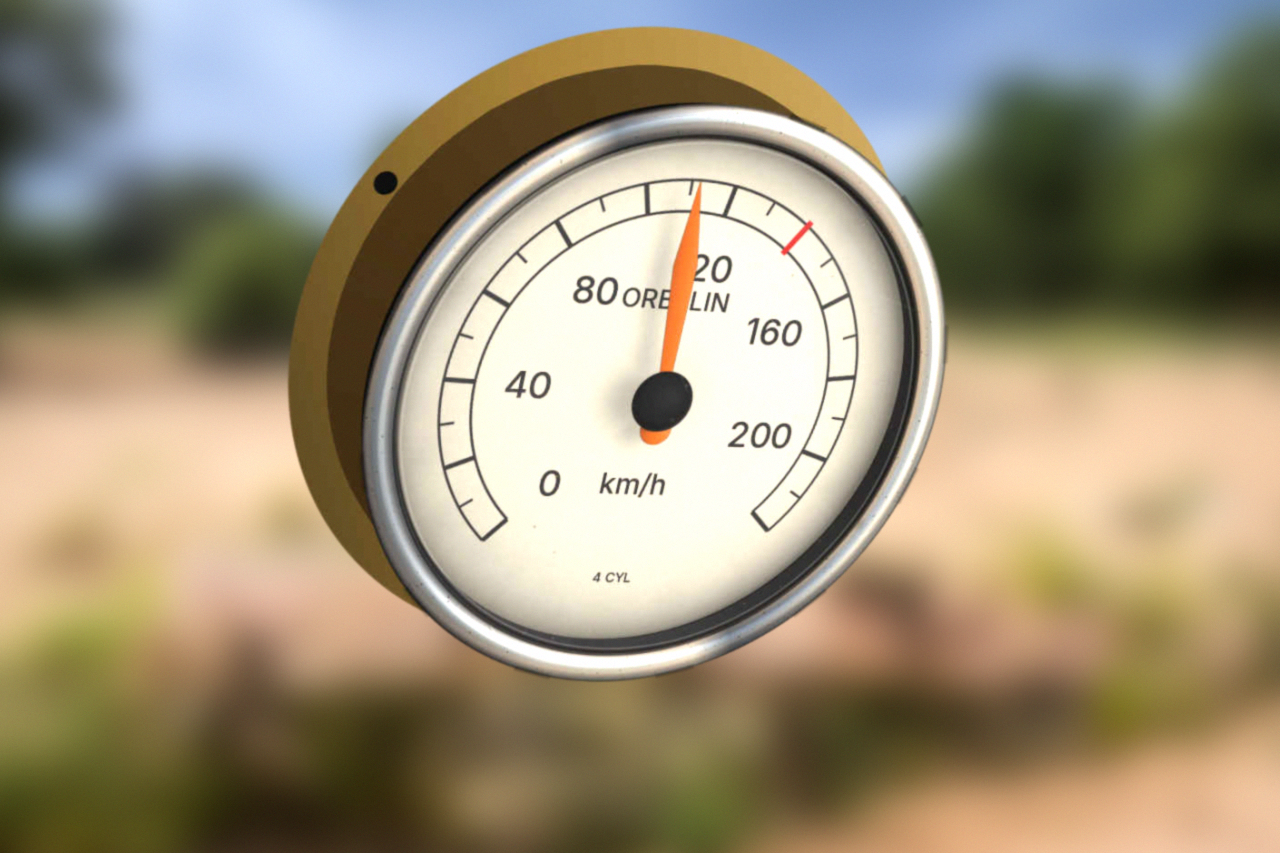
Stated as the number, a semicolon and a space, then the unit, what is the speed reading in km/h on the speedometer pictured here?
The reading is 110; km/h
